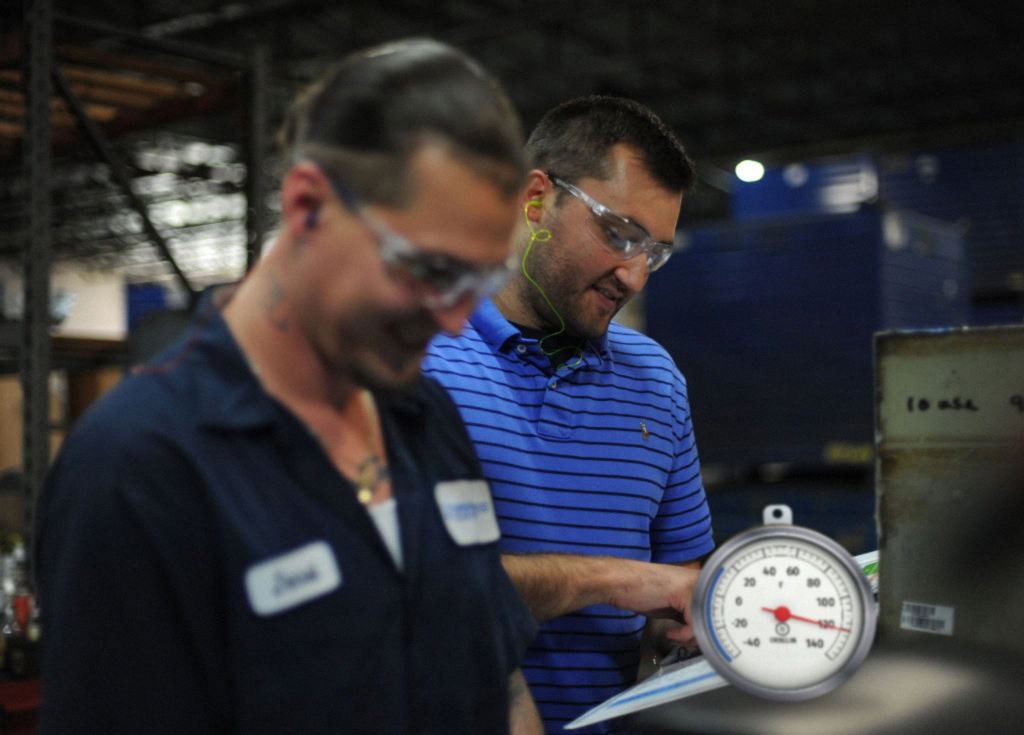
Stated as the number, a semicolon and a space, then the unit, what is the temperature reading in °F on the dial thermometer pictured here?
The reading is 120; °F
